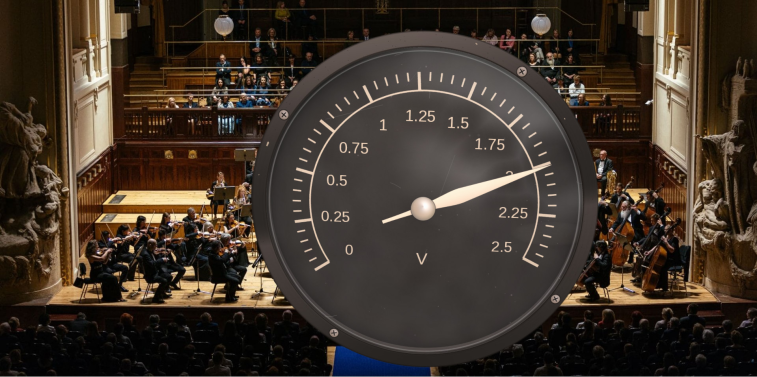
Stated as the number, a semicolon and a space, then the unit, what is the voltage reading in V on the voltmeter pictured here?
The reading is 2; V
